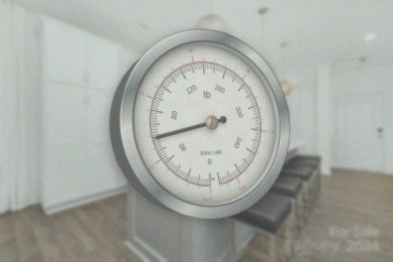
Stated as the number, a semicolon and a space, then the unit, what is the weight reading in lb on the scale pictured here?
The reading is 60; lb
